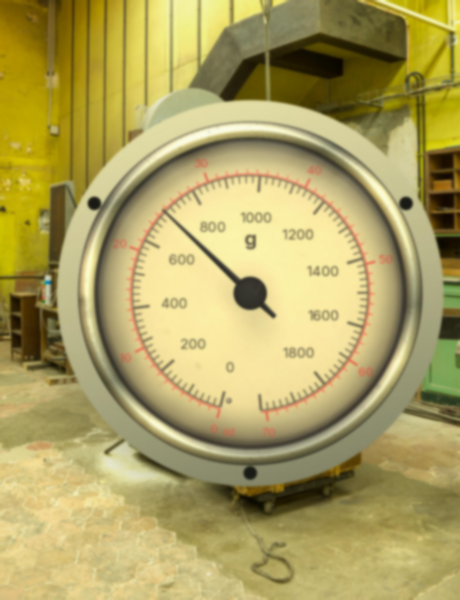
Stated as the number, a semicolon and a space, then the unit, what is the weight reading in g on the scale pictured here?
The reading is 700; g
